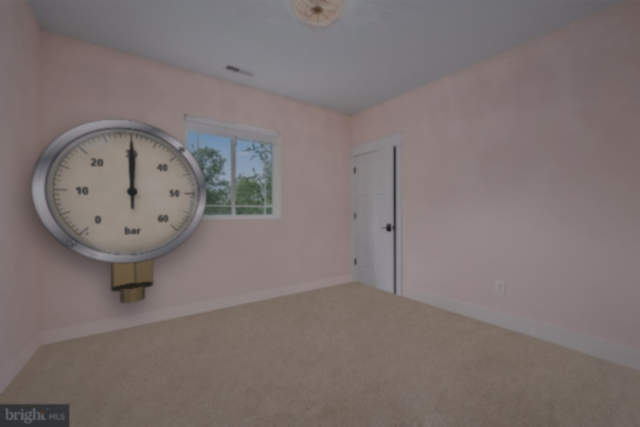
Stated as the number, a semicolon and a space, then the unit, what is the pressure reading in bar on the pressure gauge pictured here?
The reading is 30; bar
